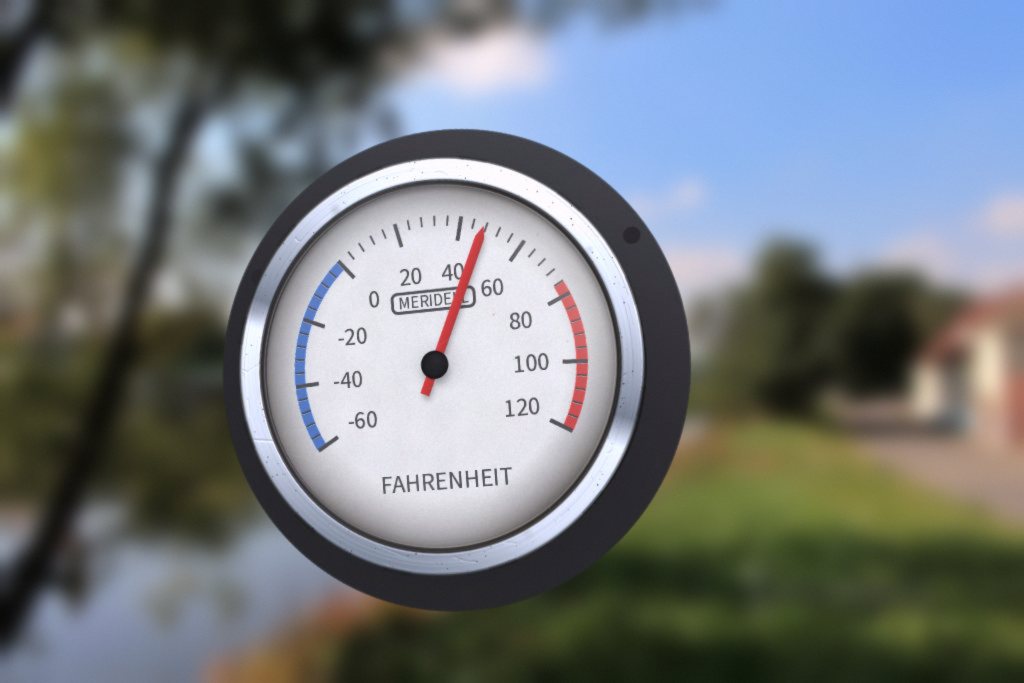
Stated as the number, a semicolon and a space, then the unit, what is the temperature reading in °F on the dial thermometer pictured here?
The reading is 48; °F
